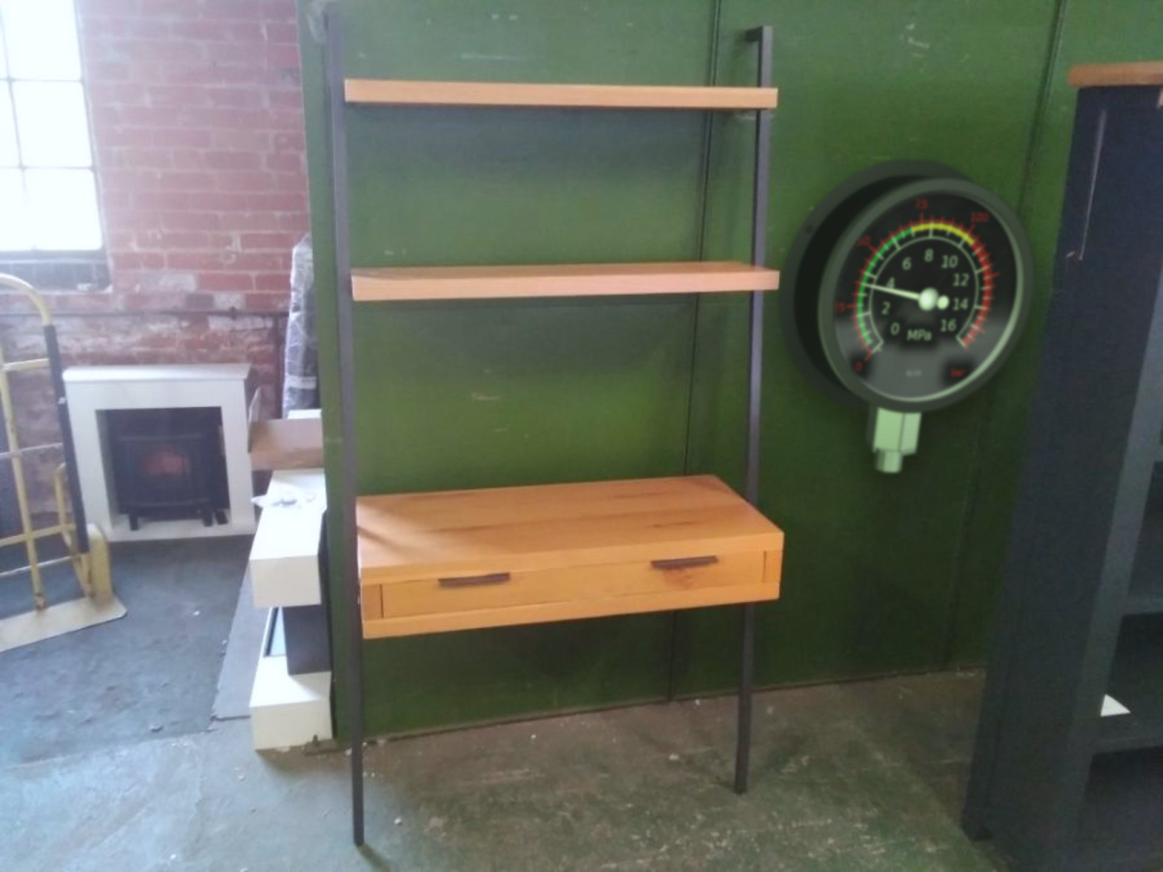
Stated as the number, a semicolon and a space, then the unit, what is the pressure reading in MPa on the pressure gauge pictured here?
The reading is 3.5; MPa
